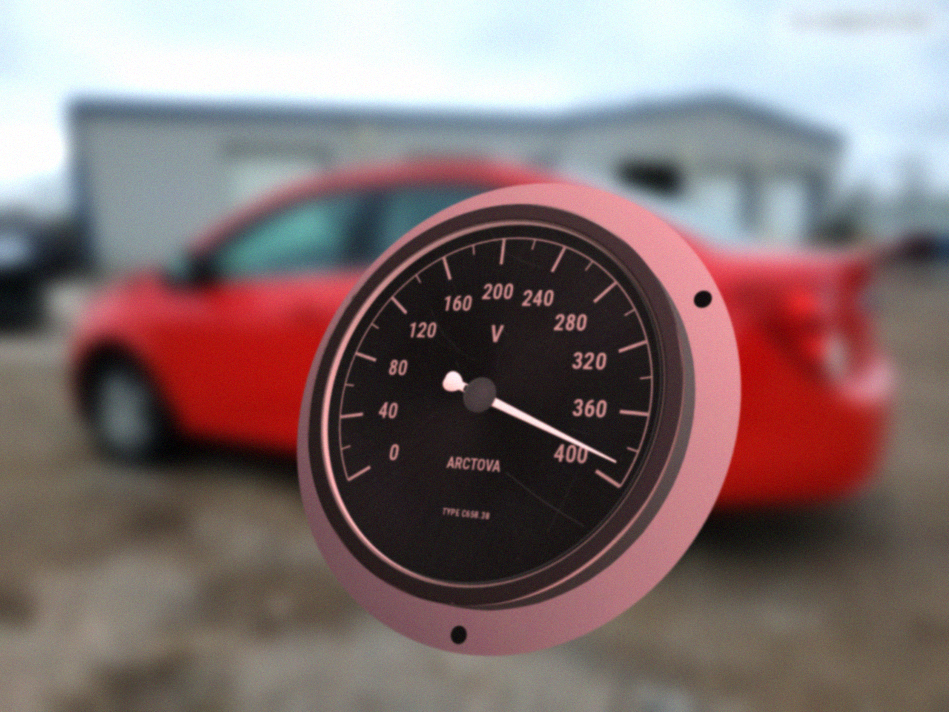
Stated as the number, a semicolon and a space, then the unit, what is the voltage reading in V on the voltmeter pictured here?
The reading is 390; V
